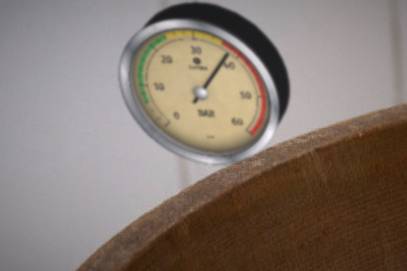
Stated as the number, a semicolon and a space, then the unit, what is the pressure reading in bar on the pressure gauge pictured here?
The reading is 38; bar
